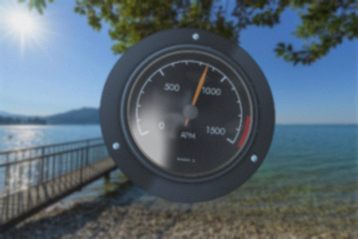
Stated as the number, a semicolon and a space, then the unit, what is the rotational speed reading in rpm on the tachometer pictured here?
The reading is 850; rpm
